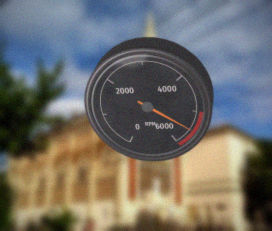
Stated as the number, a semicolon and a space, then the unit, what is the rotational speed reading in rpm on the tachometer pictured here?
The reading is 5500; rpm
